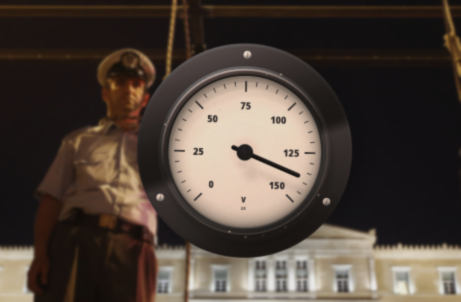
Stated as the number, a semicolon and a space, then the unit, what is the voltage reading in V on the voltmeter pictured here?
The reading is 137.5; V
